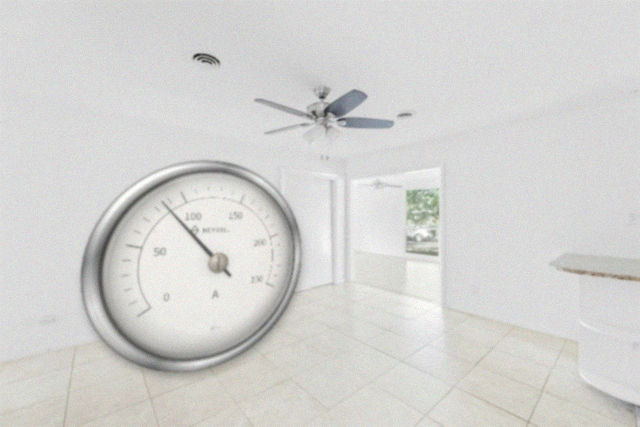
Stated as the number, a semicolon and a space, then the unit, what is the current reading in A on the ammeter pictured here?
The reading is 85; A
